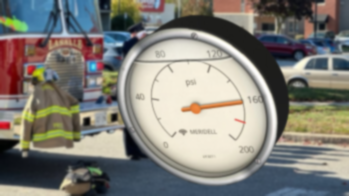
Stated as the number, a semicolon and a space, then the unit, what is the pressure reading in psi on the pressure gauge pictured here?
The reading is 160; psi
